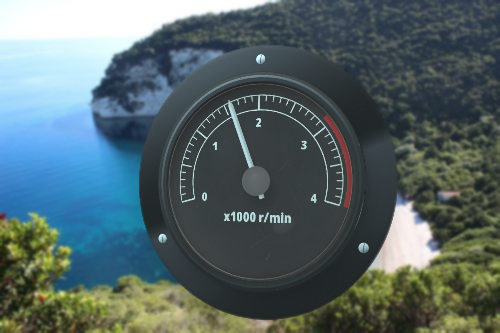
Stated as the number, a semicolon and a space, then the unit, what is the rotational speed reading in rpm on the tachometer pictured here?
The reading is 1600; rpm
